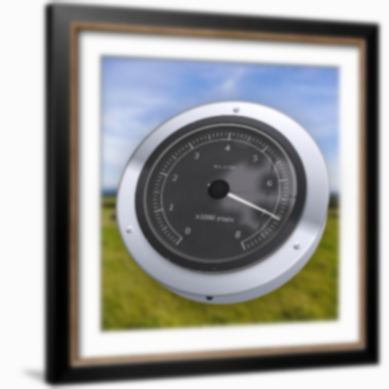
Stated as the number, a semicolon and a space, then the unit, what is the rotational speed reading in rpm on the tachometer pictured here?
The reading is 7000; rpm
